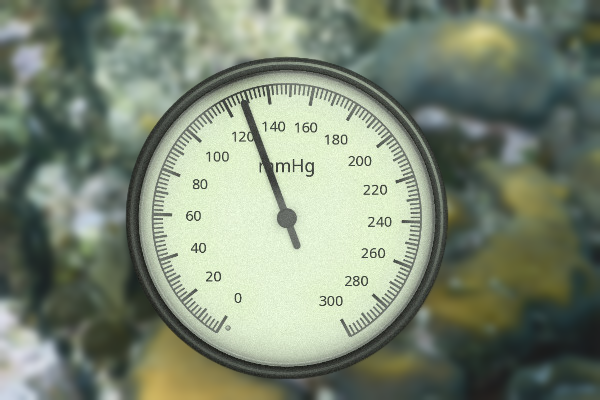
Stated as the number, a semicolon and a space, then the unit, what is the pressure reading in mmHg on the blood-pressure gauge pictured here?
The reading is 128; mmHg
